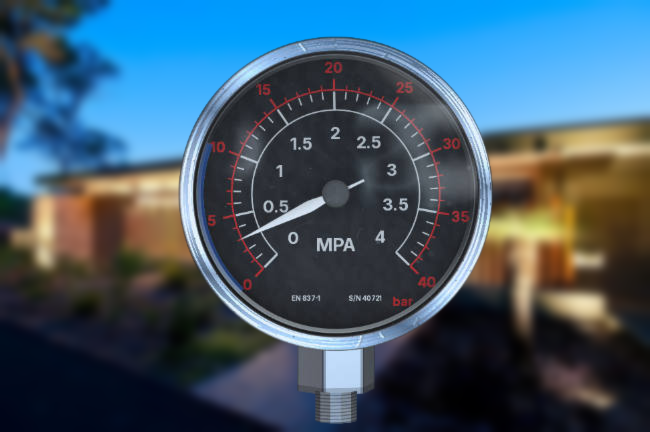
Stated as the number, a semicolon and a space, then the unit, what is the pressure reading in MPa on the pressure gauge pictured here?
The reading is 0.3; MPa
